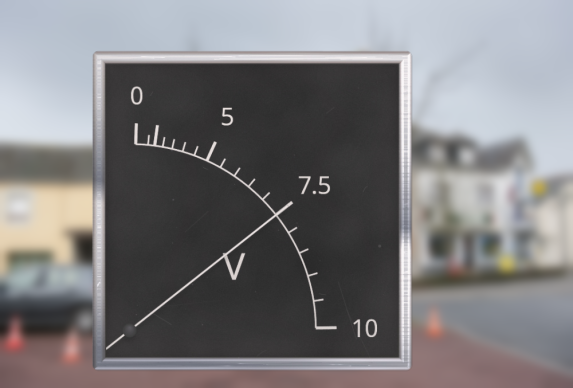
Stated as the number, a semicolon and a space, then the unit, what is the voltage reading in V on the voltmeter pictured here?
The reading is 7.5; V
